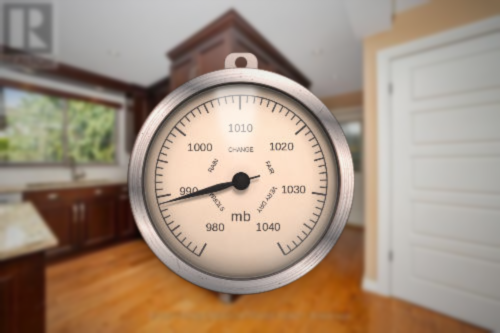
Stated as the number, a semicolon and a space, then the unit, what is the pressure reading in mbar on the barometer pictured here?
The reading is 989; mbar
